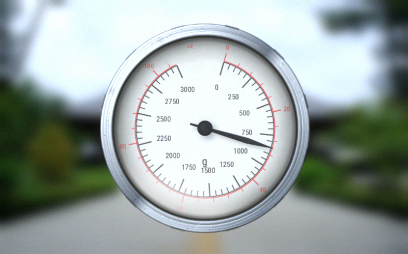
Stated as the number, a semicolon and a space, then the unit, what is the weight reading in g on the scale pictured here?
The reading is 850; g
